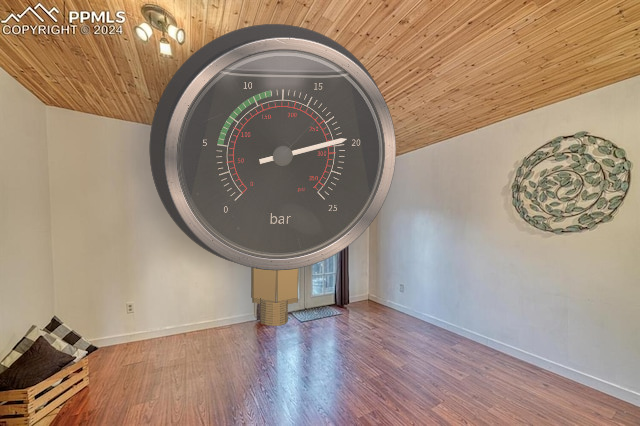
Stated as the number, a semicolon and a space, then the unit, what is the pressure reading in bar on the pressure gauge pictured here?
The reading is 19.5; bar
